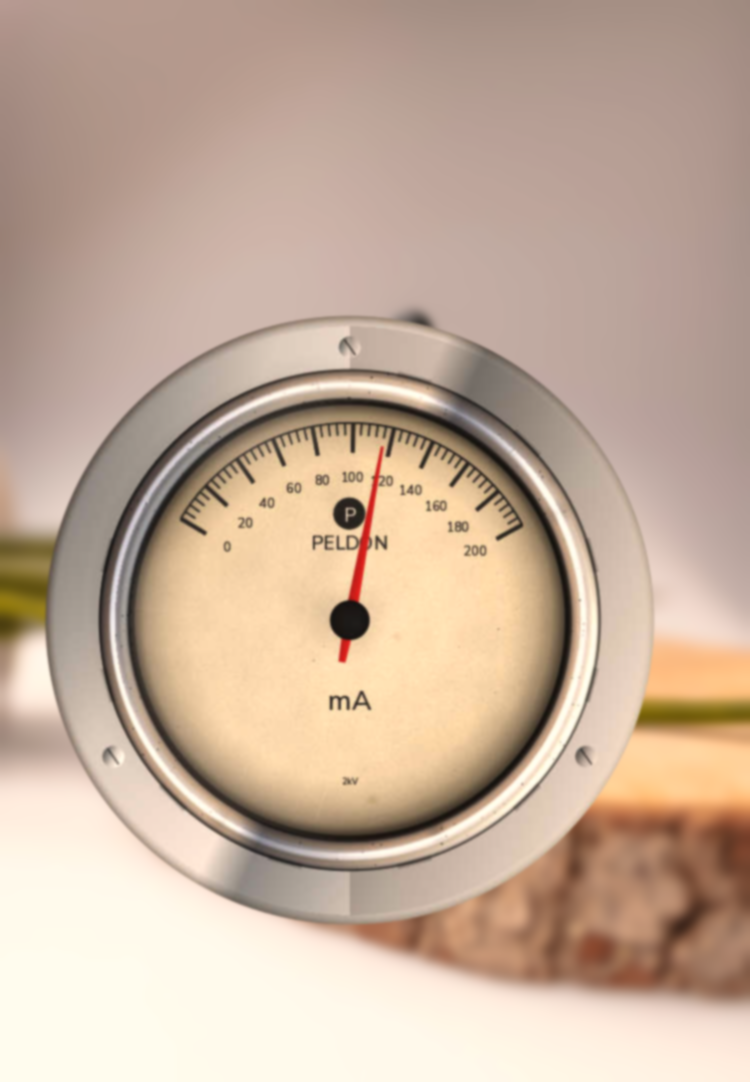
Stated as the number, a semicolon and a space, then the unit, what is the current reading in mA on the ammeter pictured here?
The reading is 116; mA
